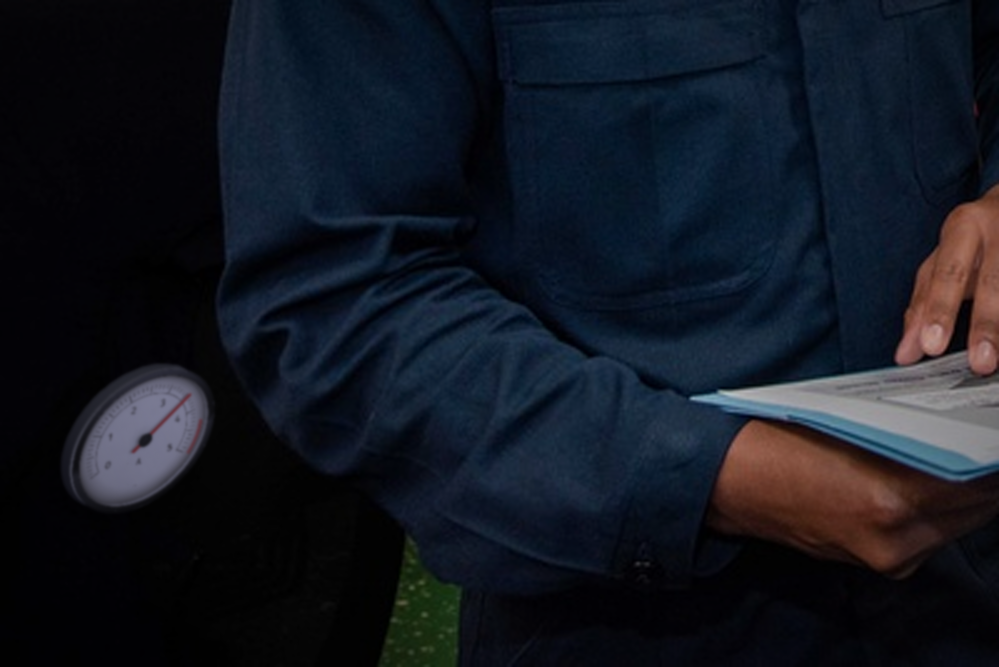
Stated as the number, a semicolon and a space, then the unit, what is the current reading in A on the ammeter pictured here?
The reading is 3.5; A
